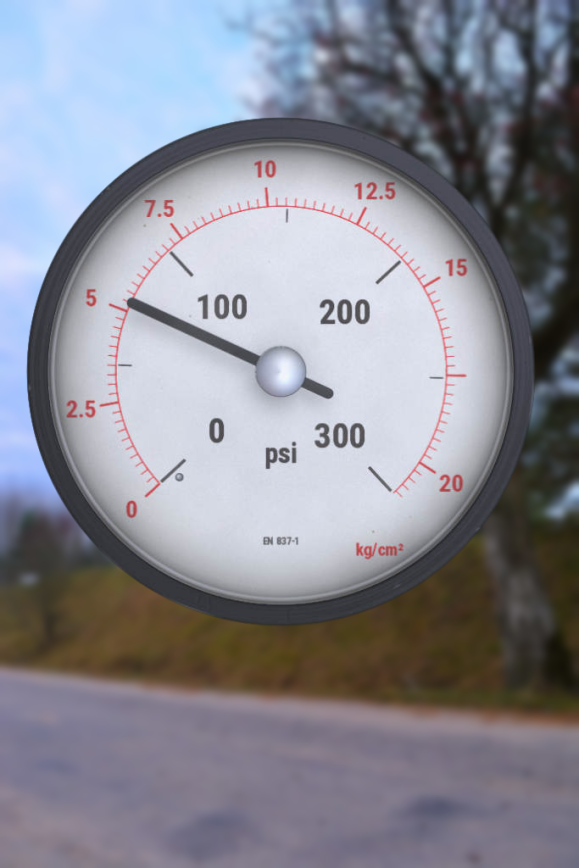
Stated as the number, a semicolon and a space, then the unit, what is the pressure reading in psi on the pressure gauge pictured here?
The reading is 75; psi
